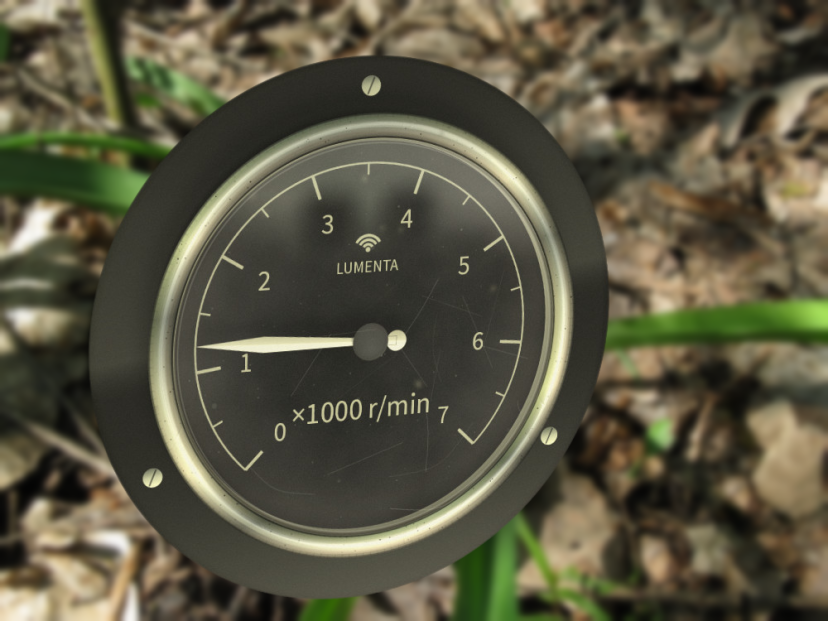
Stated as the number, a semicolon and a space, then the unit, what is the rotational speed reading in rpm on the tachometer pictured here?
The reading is 1250; rpm
